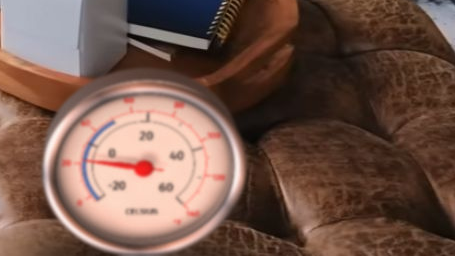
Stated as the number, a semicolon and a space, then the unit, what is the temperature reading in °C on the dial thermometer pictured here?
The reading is -5; °C
